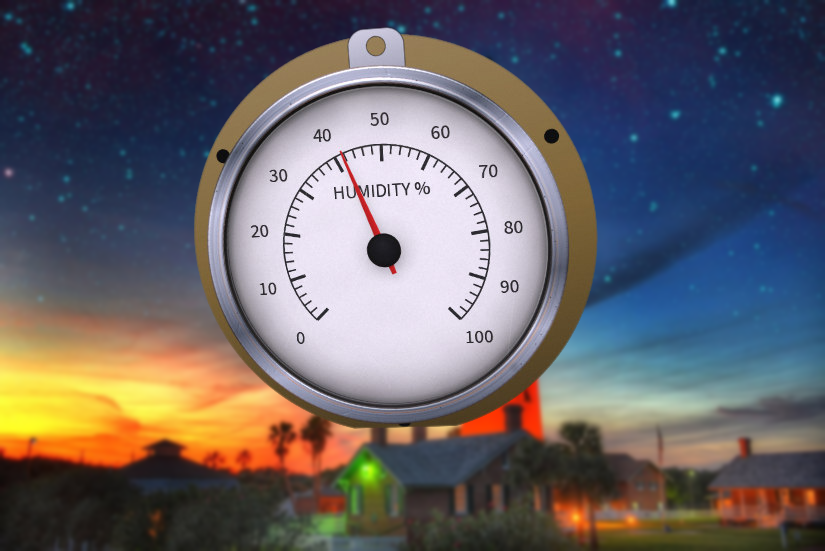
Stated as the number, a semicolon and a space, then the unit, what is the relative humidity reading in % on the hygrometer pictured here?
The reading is 42; %
